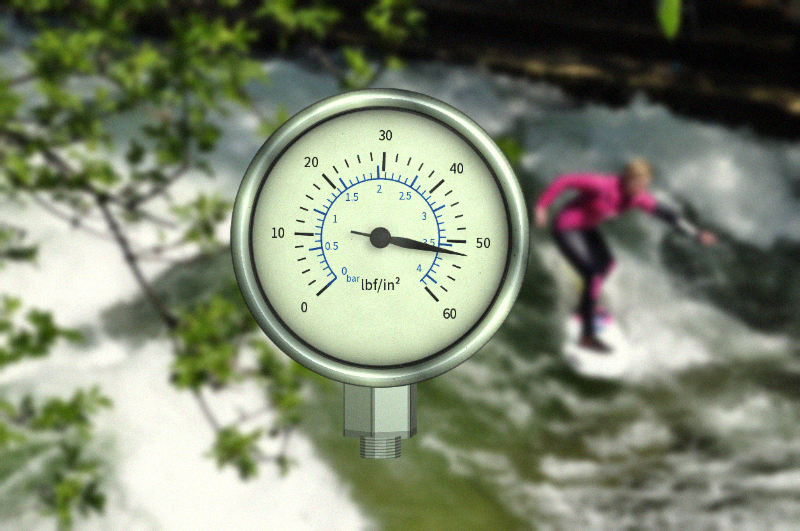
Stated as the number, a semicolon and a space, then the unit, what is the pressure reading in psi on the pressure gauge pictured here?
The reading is 52; psi
